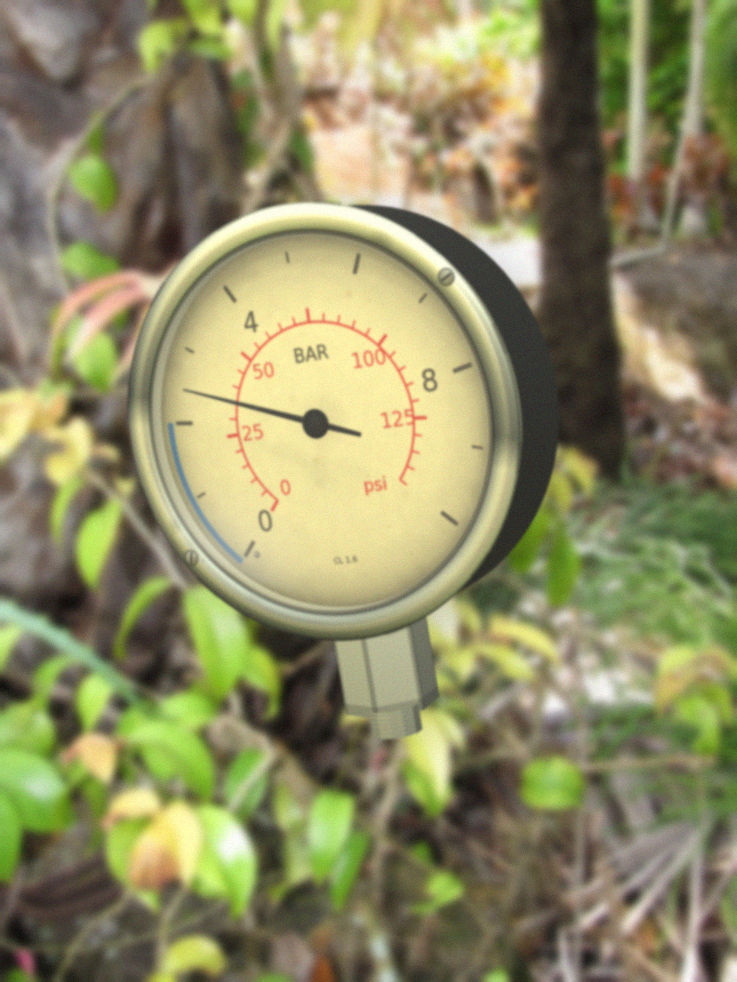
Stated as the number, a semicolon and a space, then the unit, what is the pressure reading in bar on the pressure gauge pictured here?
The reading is 2.5; bar
